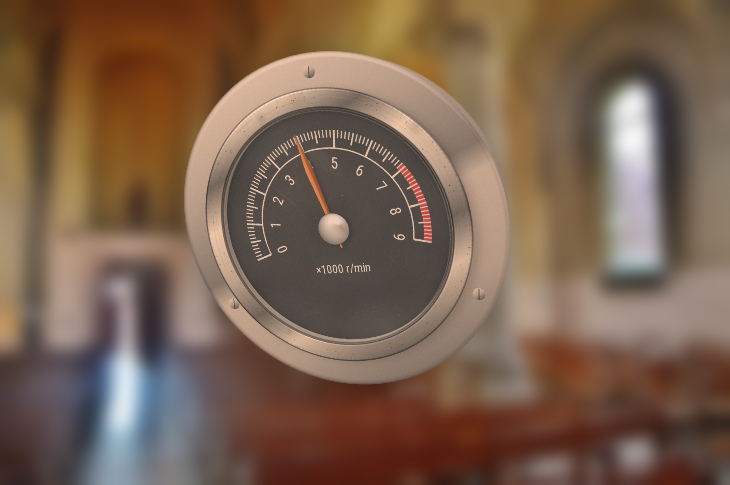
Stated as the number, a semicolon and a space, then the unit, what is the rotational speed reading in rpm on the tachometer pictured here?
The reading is 4000; rpm
